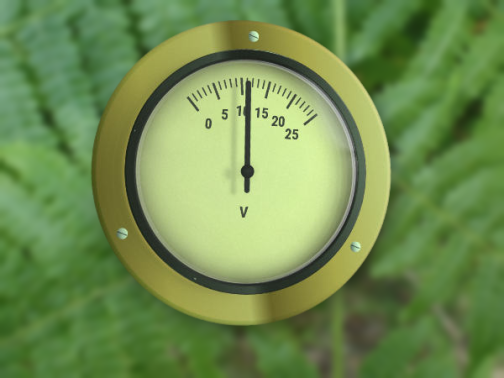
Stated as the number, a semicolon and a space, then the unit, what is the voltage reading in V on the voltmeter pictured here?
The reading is 11; V
